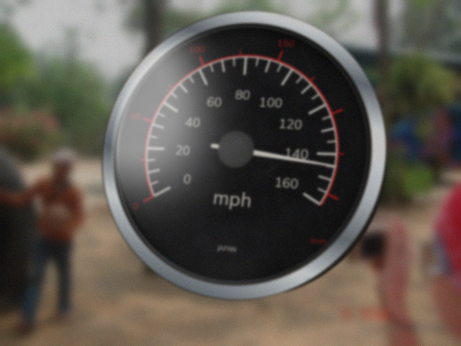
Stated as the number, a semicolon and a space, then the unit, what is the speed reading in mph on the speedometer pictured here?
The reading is 145; mph
